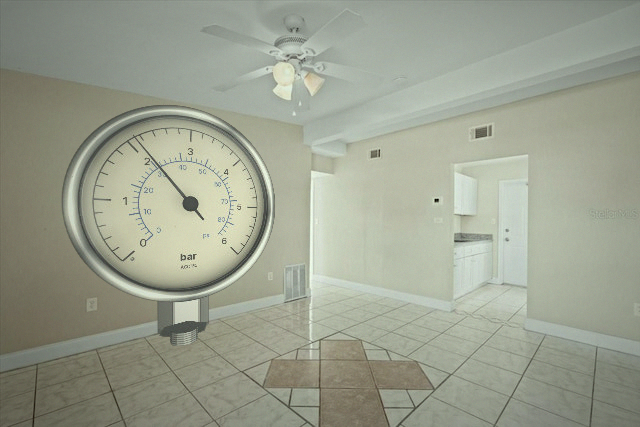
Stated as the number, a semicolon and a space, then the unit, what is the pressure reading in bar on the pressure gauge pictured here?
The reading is 2.1; bar
